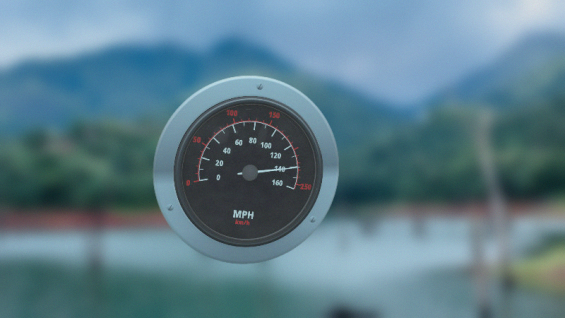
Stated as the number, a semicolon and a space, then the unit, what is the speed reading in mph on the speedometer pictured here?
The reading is 140; mph
